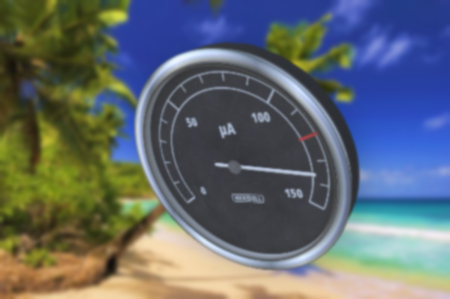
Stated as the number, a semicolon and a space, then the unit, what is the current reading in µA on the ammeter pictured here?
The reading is 135; µA
